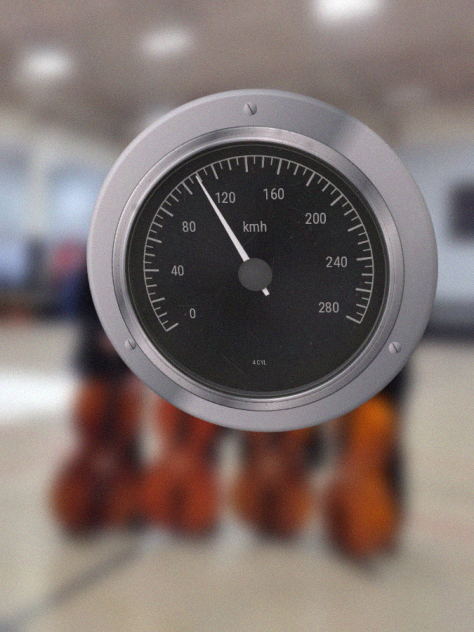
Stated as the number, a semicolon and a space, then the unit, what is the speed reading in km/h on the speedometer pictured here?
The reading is 110; km/h
